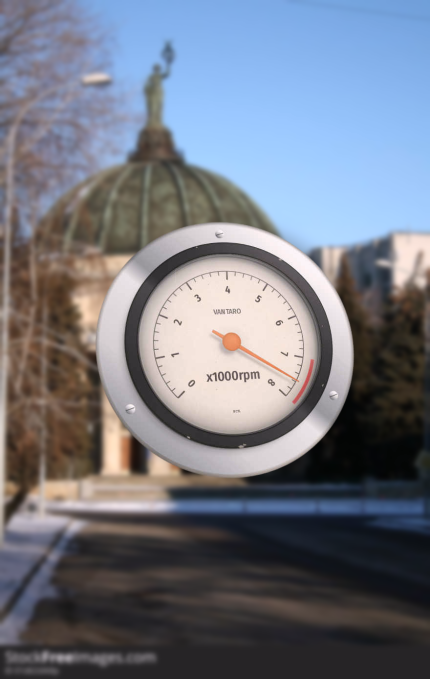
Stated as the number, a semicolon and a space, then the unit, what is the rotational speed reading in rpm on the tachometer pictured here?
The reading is 7600; rpm
